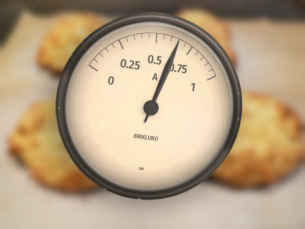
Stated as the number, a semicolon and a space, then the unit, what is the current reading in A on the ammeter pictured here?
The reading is 0.65; A
